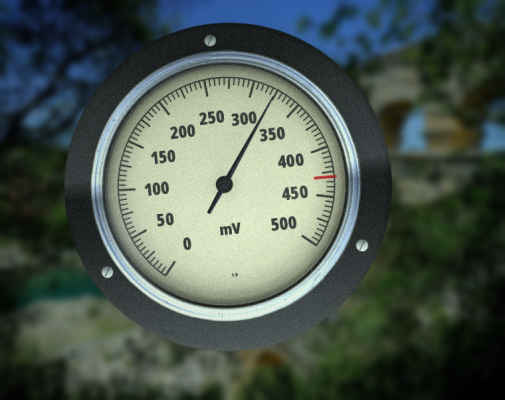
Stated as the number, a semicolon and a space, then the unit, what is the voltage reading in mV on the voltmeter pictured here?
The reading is 325; mV
